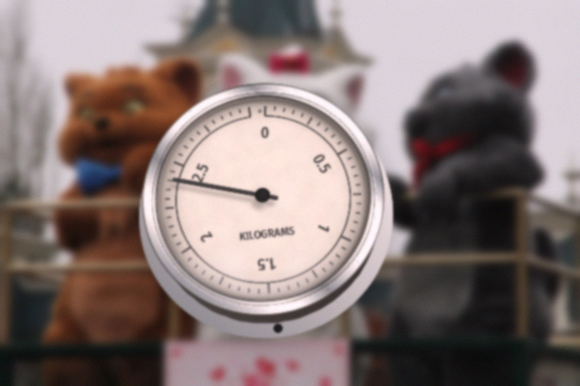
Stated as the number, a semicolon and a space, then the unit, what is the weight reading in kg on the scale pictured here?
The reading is 2.4; kg
